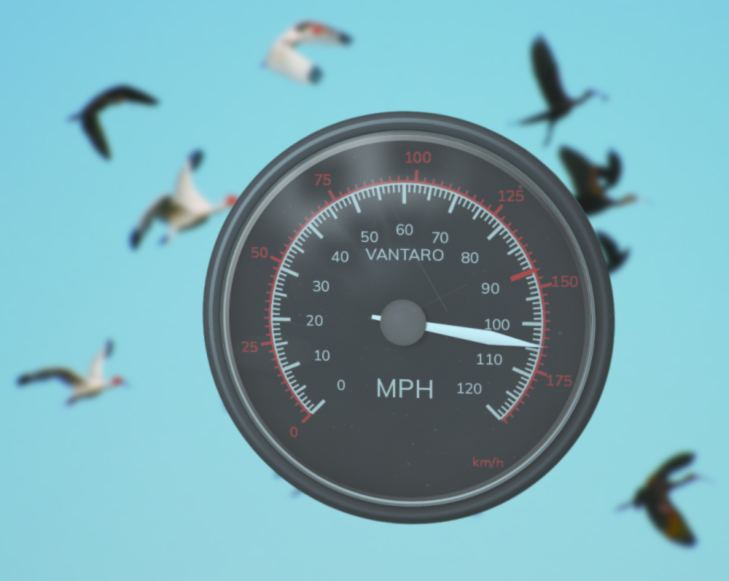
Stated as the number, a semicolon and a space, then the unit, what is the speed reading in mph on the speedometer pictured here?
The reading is 104; mph
